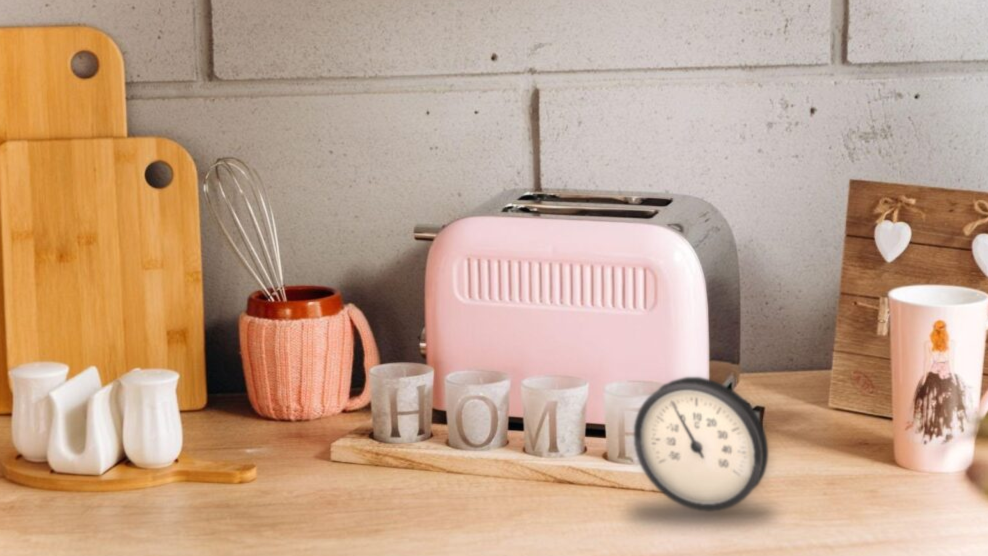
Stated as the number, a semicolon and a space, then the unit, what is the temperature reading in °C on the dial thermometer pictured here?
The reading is 0; °C
